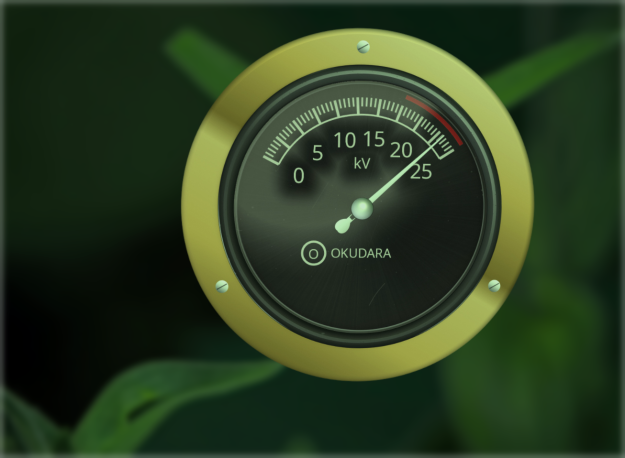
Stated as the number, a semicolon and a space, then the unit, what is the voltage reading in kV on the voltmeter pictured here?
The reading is 23; kV
